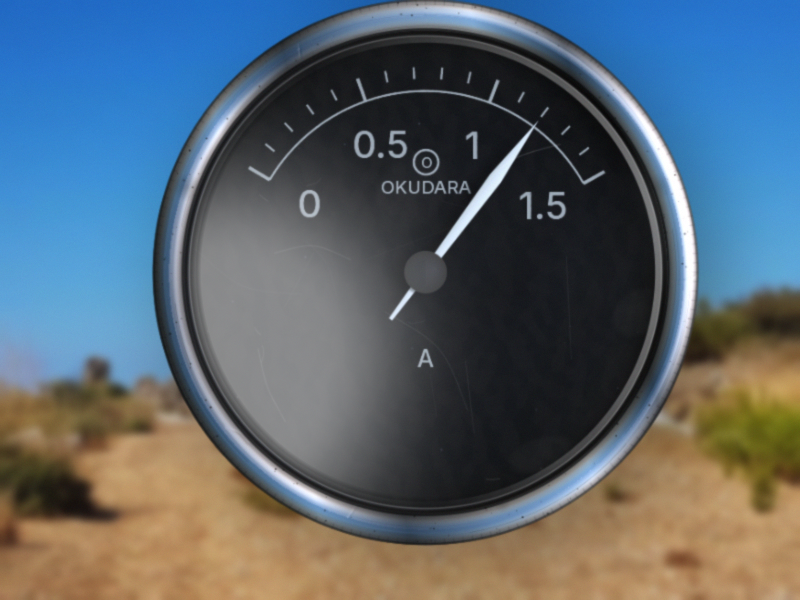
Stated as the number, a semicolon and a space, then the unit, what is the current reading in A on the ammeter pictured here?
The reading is 1.2; A
